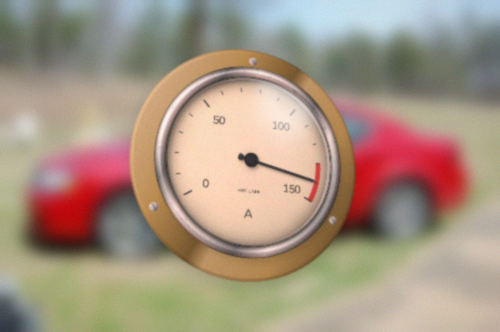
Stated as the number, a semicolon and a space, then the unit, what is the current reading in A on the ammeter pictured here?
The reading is 140; A
